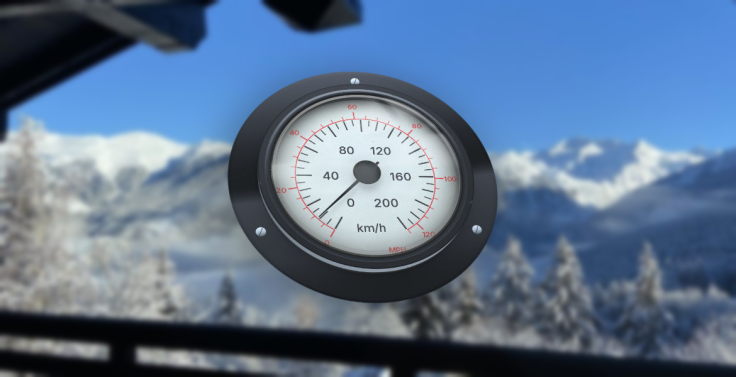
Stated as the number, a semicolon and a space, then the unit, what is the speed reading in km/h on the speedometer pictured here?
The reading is 10; km/h
